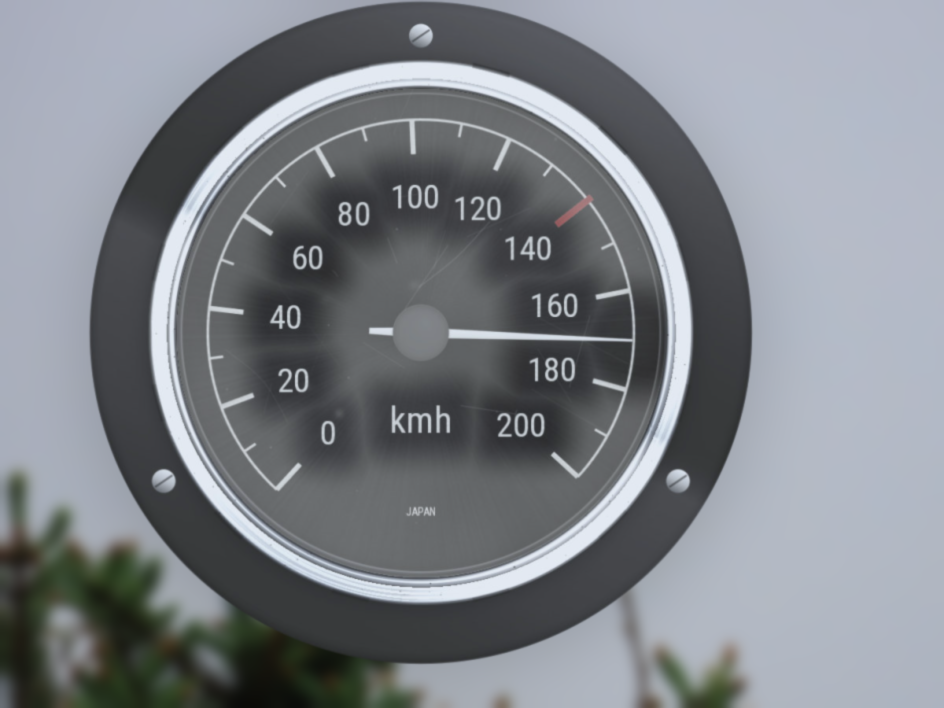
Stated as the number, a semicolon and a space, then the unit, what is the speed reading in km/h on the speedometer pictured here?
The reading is 170; km/h
